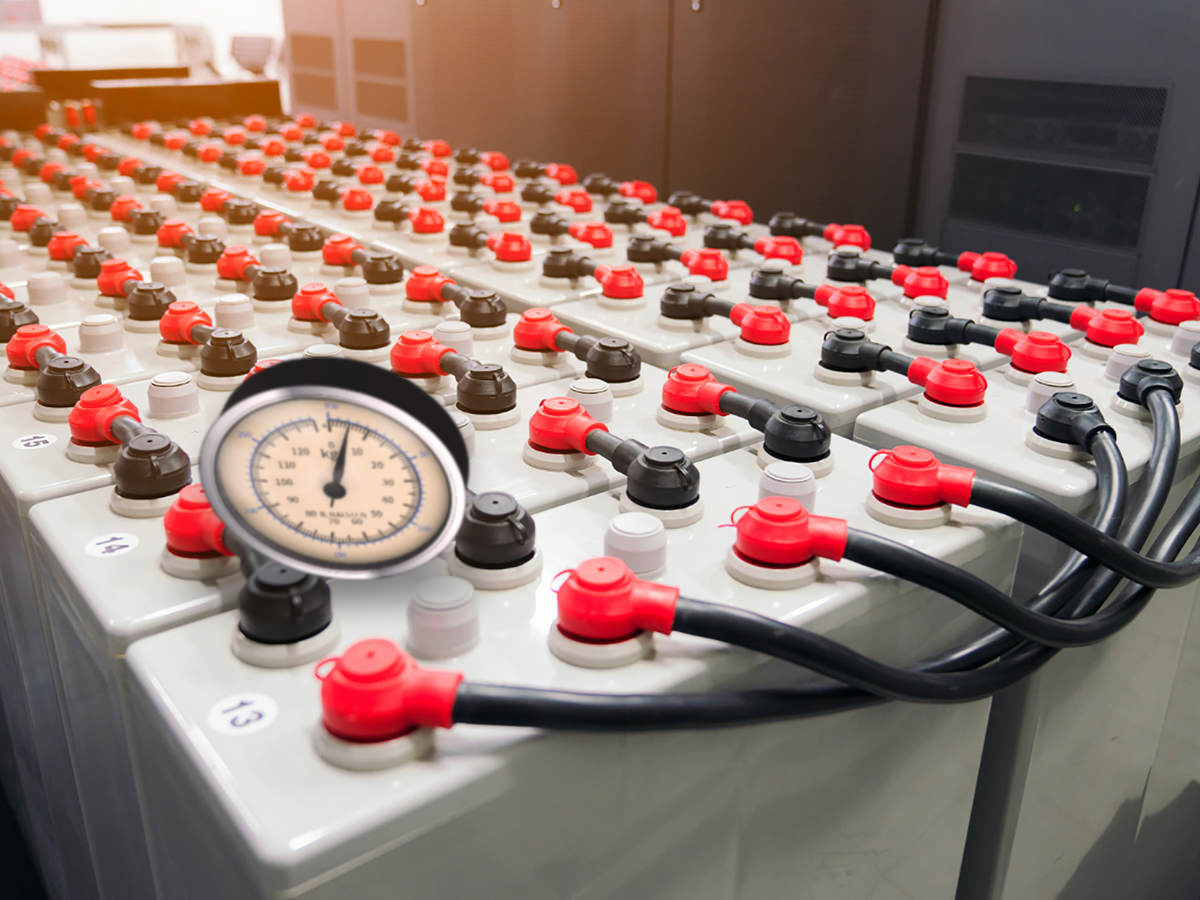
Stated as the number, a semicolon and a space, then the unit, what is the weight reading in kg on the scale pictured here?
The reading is 5; kg
